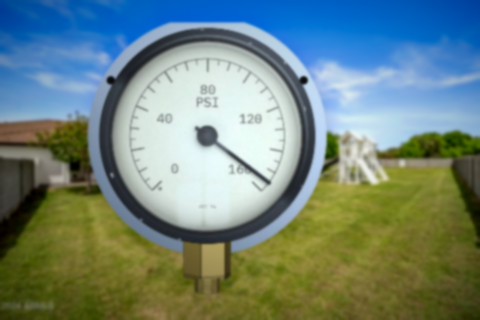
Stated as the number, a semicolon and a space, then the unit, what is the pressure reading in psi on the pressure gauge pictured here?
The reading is 155; psi
